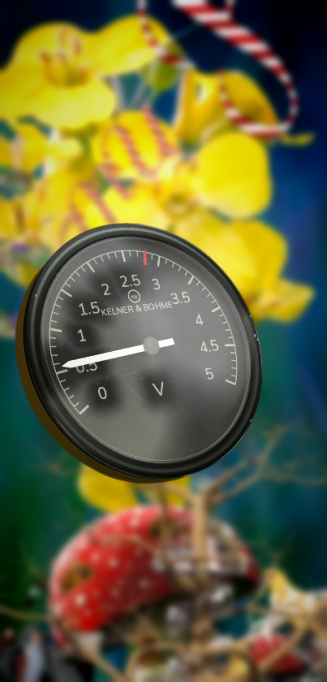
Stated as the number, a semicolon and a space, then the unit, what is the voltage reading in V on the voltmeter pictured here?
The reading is 0.55; V
